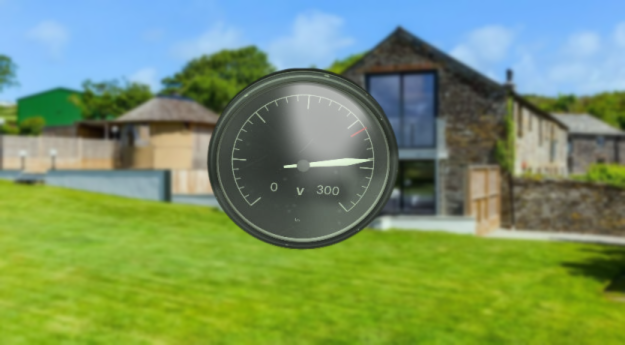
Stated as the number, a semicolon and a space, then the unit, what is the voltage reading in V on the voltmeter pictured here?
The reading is 240; V
